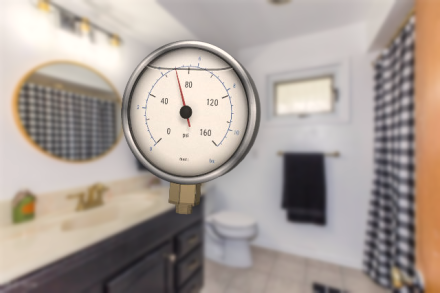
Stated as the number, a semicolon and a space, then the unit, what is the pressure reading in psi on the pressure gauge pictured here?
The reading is 70; psi
